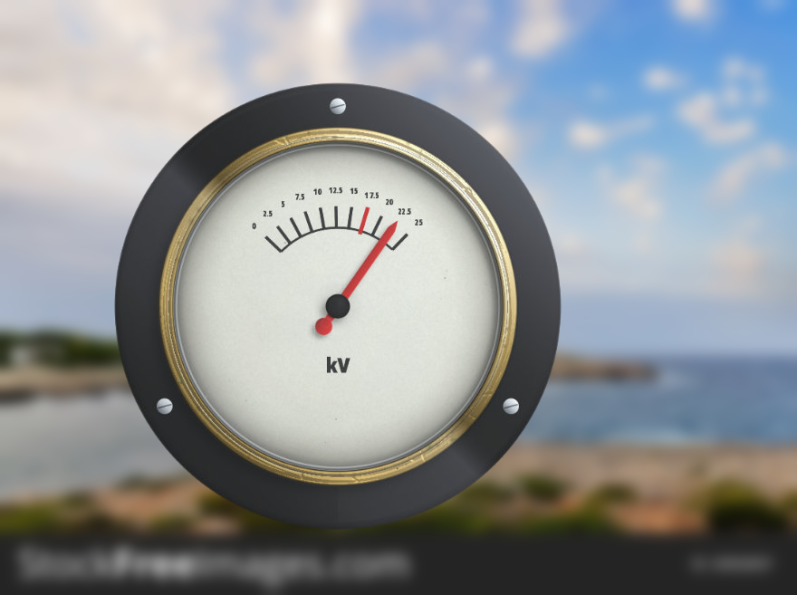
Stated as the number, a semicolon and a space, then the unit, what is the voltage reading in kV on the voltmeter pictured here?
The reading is 22.5; kV
